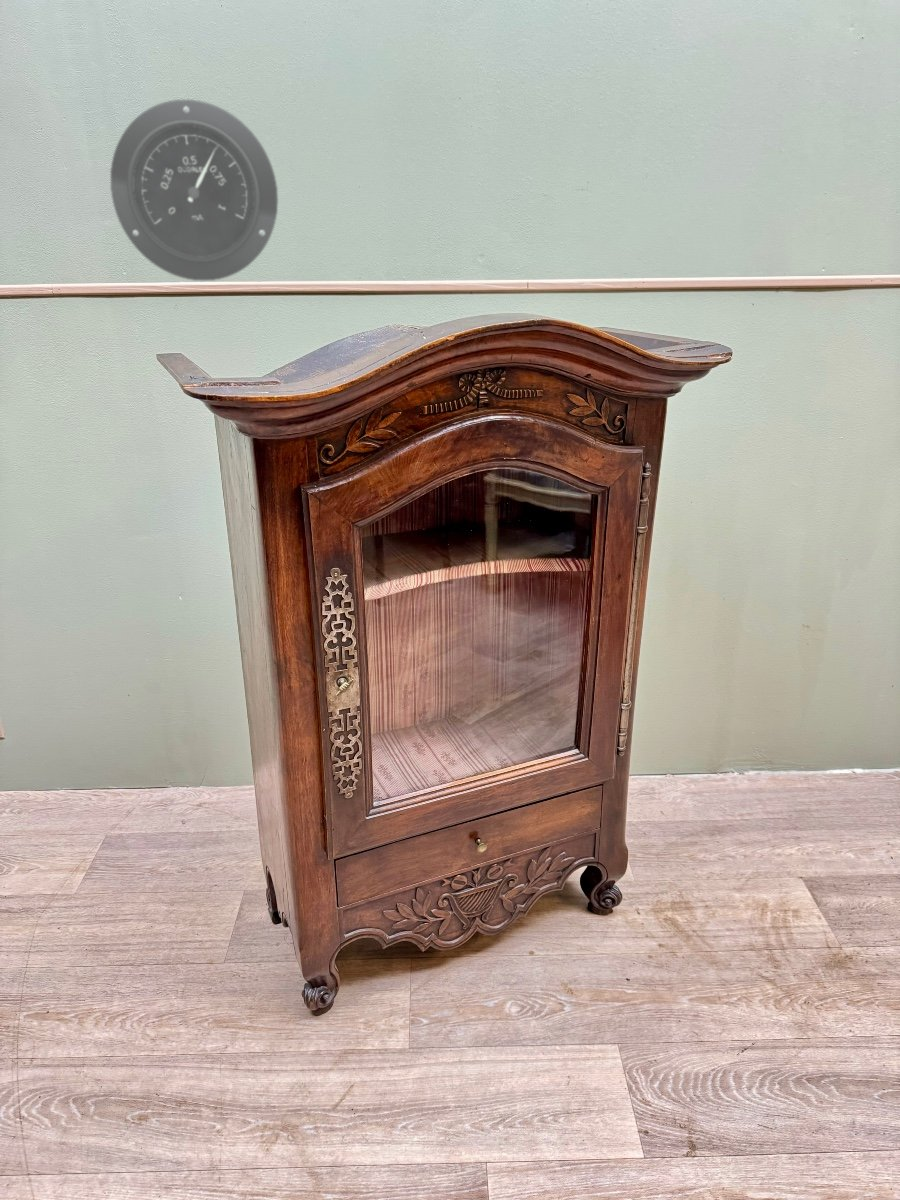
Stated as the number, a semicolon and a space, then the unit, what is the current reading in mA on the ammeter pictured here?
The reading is 0.65; mA
